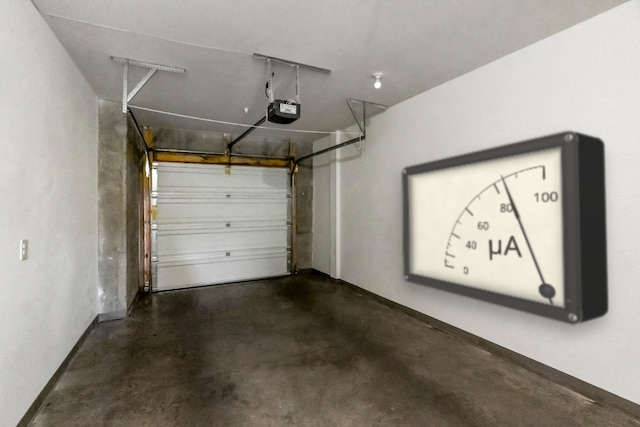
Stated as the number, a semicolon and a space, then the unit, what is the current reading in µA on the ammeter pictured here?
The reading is 85; µA
